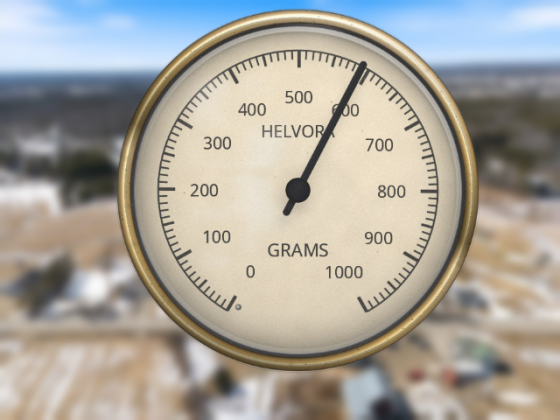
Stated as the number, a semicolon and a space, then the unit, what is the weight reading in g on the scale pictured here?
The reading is 590; g
